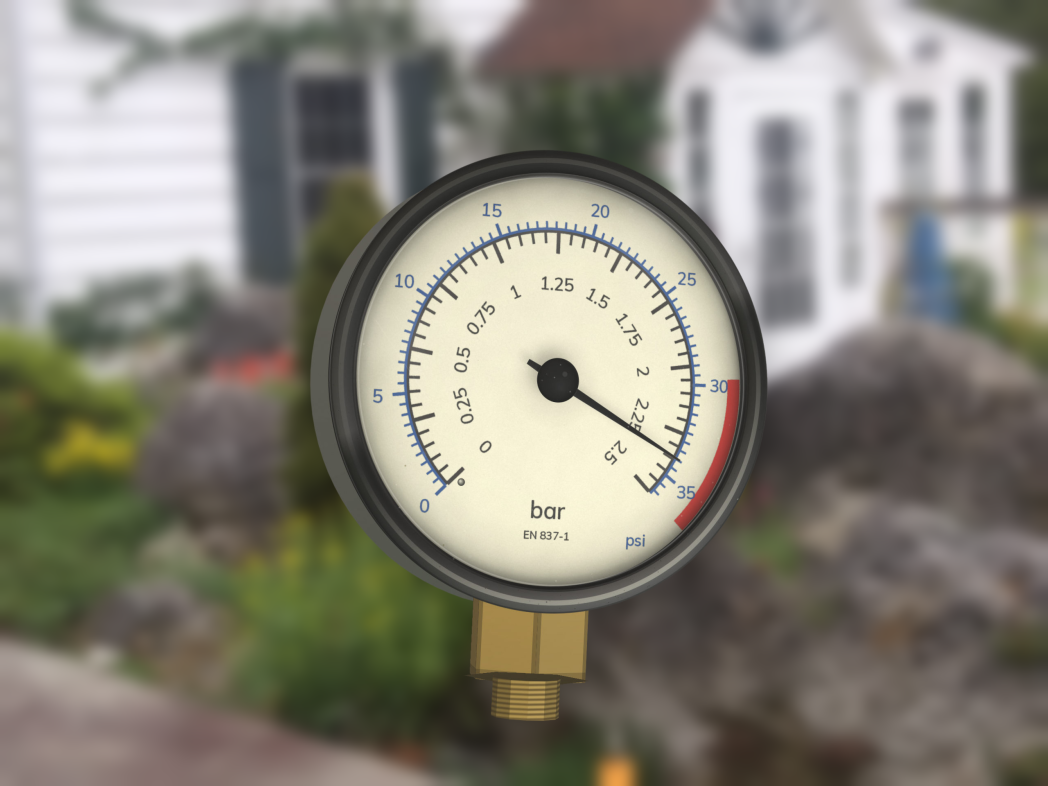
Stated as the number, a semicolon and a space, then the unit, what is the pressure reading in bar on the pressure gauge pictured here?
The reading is 2.35; bar
